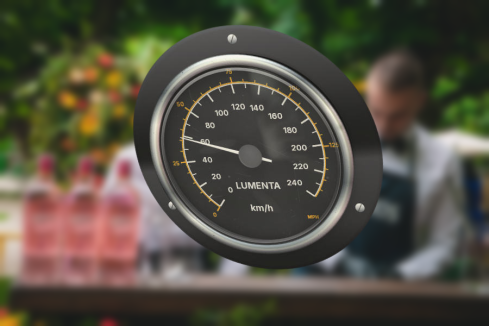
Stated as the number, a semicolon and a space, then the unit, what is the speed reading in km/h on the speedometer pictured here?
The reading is 60; km/h
